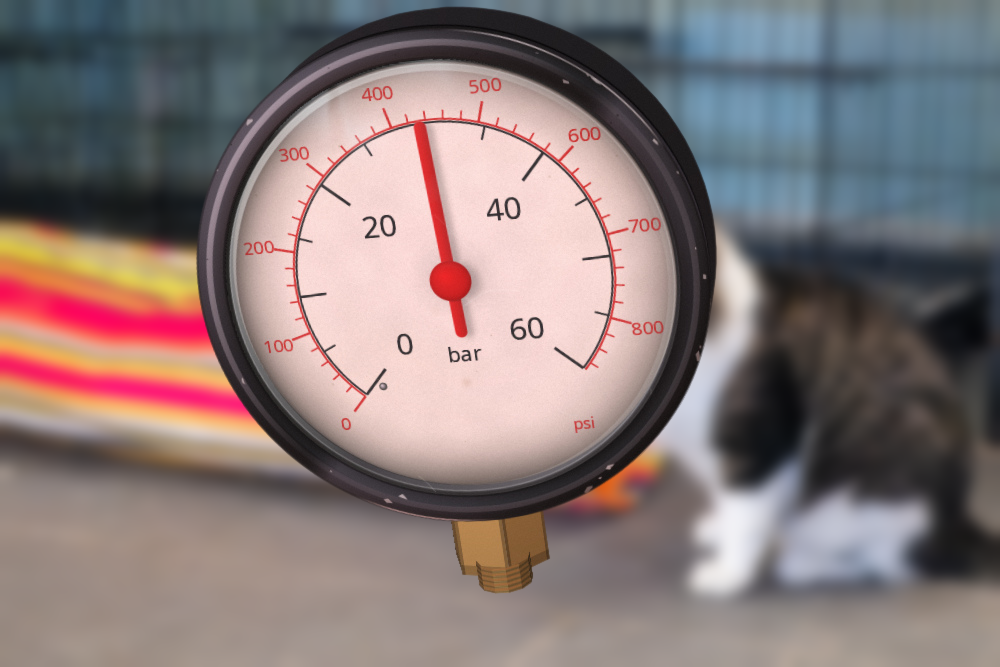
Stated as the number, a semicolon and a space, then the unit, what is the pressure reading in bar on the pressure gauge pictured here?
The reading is 30; bar
